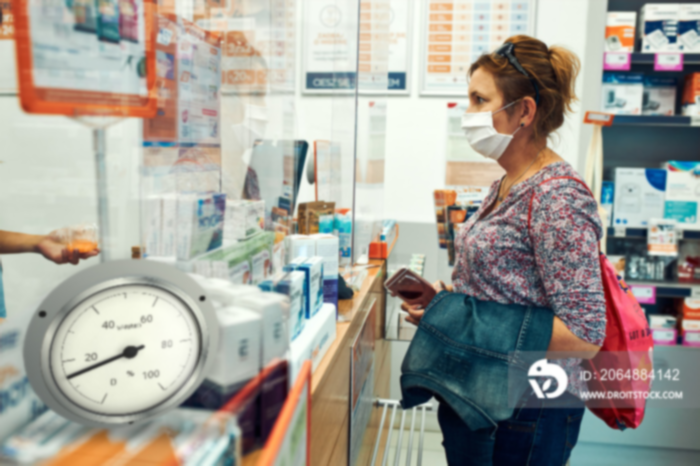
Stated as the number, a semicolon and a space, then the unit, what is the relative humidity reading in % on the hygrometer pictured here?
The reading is 15; %
